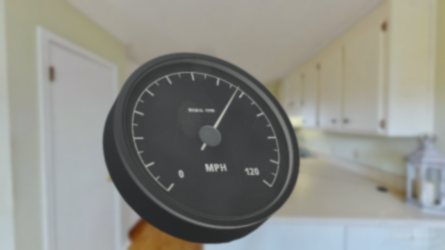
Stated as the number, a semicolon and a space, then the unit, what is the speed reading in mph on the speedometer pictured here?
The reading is 77.5; mph
